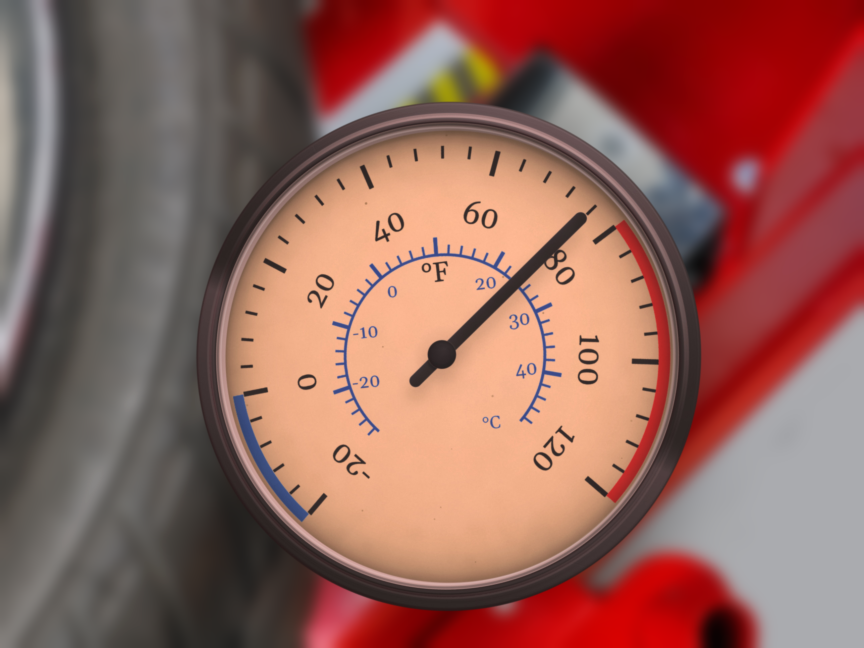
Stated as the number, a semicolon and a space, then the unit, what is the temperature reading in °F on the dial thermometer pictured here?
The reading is 76; °F
